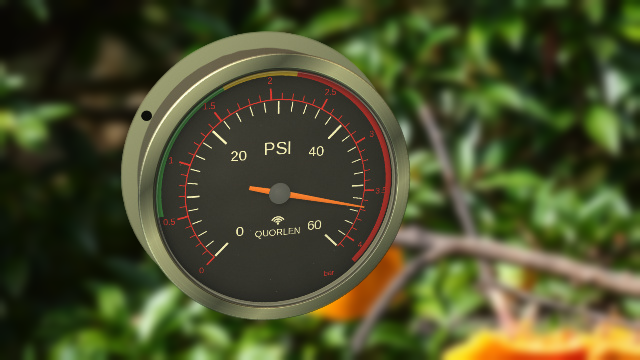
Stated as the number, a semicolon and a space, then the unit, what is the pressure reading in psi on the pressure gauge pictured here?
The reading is 53; psi
